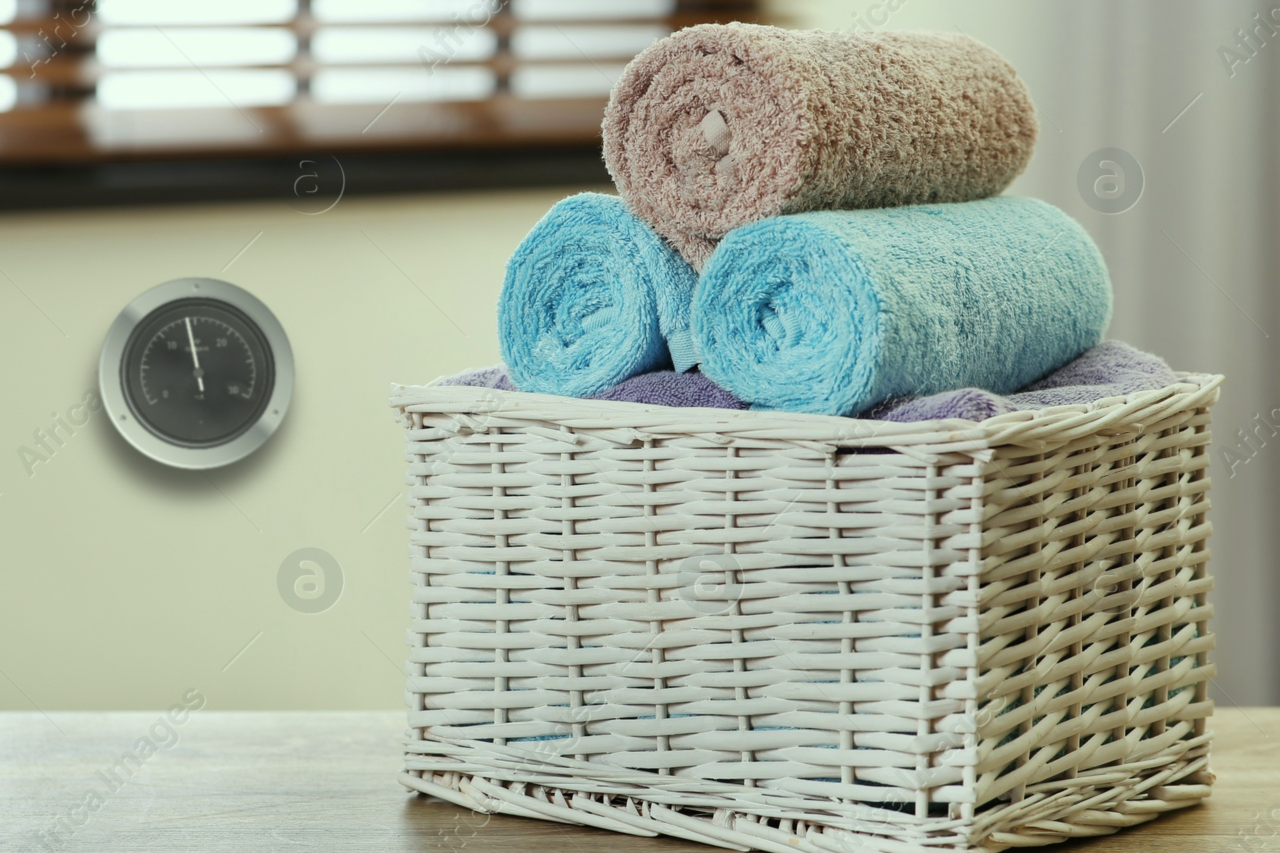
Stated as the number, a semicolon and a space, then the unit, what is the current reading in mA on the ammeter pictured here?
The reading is 14; mA
